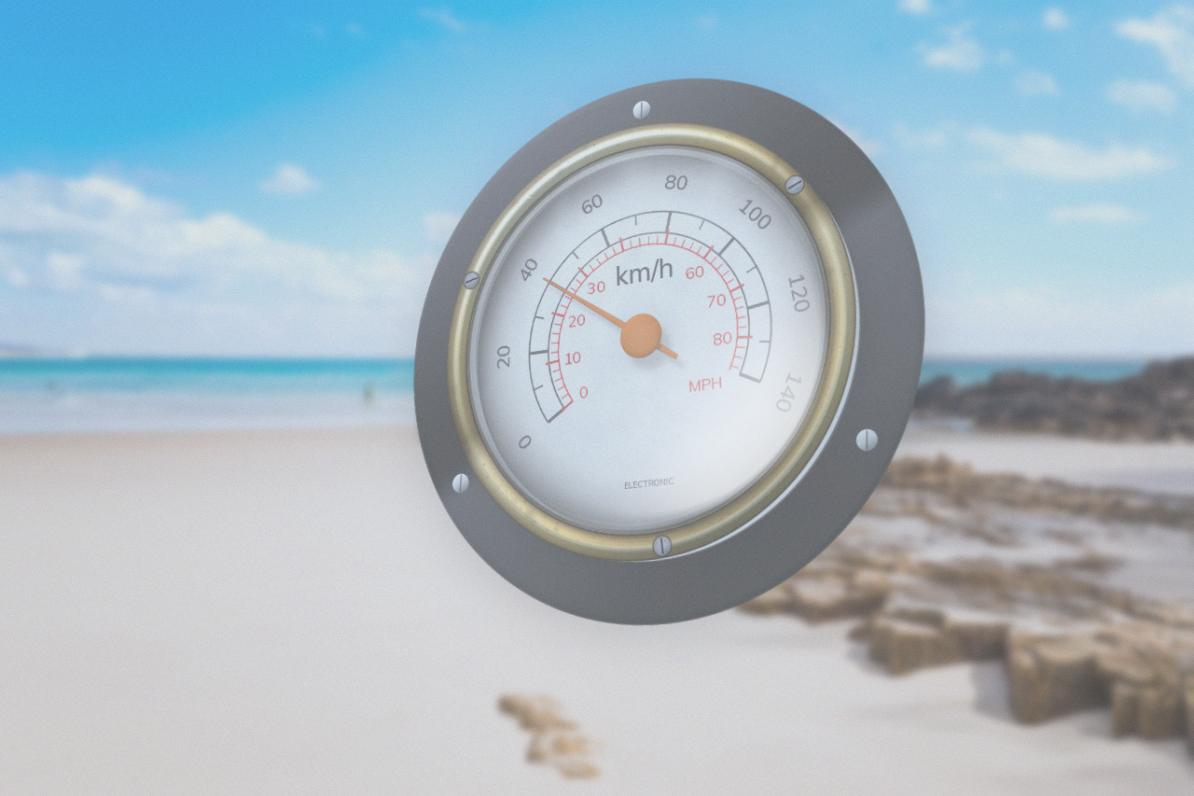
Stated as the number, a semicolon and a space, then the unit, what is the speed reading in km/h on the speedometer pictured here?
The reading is 40; km/h
